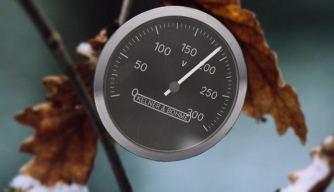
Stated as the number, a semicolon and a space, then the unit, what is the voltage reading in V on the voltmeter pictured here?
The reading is 185; V
